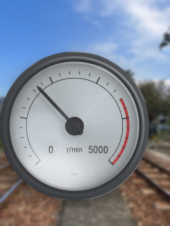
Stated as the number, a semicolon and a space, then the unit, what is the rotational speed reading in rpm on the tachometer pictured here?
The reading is 1700; rpm
